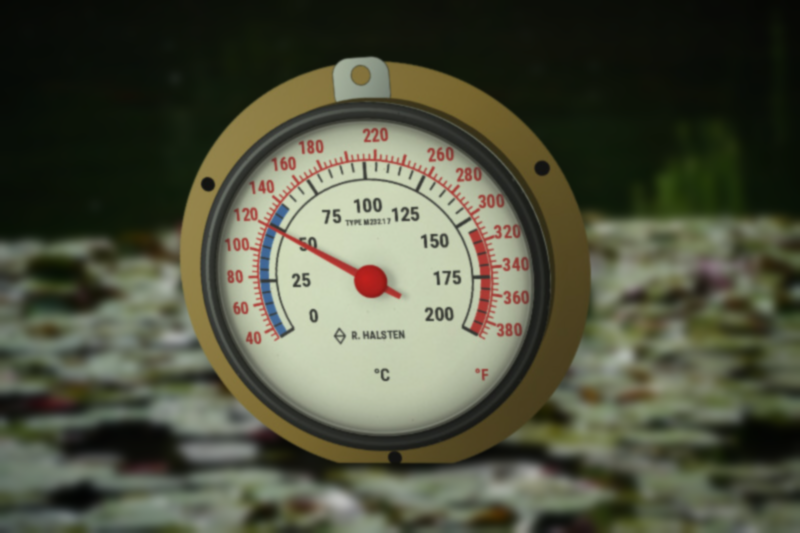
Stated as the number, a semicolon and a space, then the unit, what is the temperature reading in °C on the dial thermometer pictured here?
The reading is 50; °C
